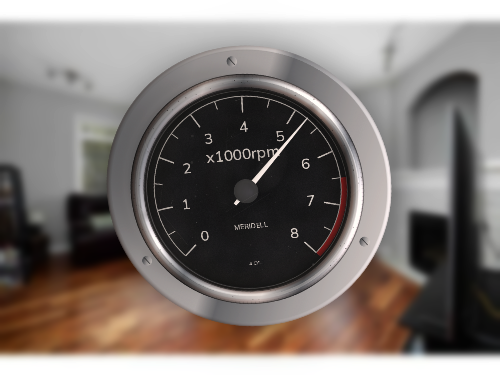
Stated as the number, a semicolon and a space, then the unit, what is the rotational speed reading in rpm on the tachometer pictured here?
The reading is 5250; rpm
